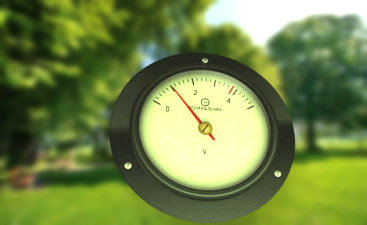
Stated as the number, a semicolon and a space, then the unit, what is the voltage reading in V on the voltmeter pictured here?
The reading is 1; V
